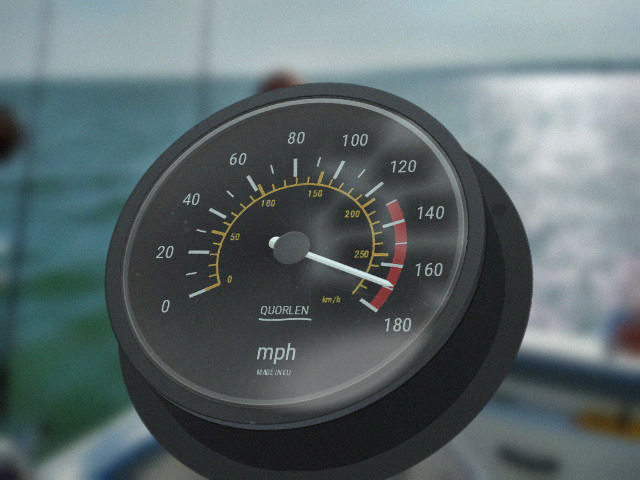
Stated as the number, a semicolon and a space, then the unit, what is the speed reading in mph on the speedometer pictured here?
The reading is 170; mph
